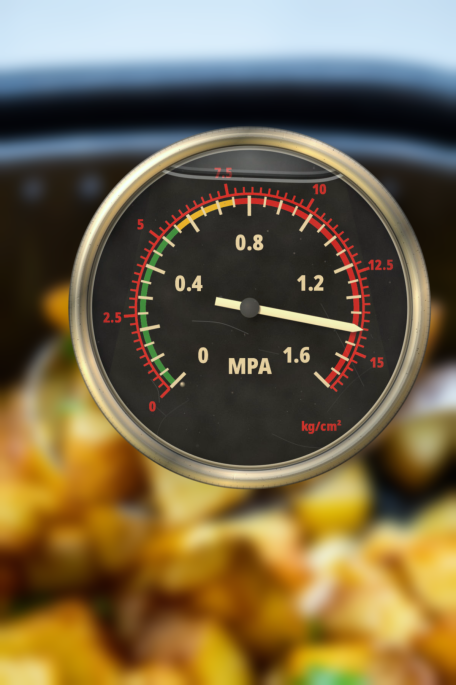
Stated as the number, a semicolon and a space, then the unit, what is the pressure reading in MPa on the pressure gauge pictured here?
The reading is 1.4; MPa
